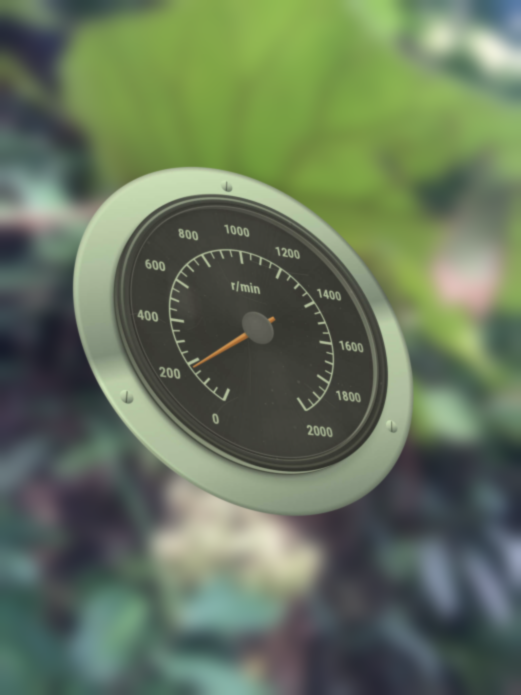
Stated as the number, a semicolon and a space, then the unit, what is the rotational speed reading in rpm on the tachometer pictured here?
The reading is 175; rpm
